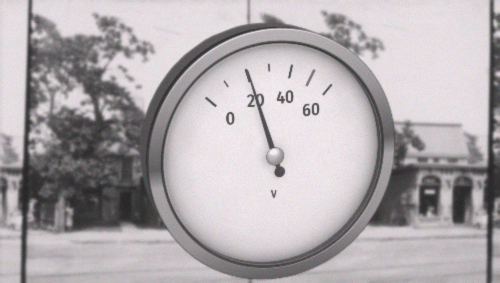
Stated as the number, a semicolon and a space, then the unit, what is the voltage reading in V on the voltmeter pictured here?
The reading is 20; V
